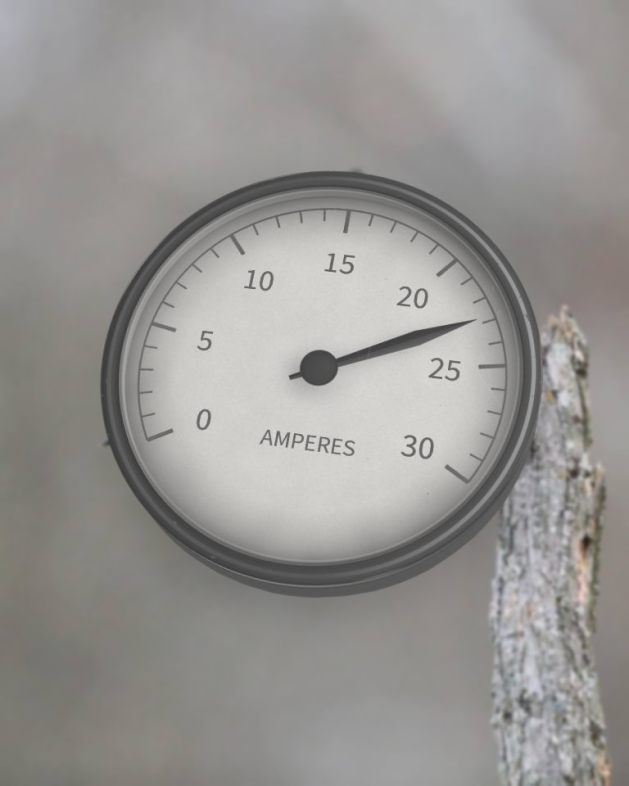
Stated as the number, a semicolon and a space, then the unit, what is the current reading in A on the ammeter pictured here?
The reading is 23; A
